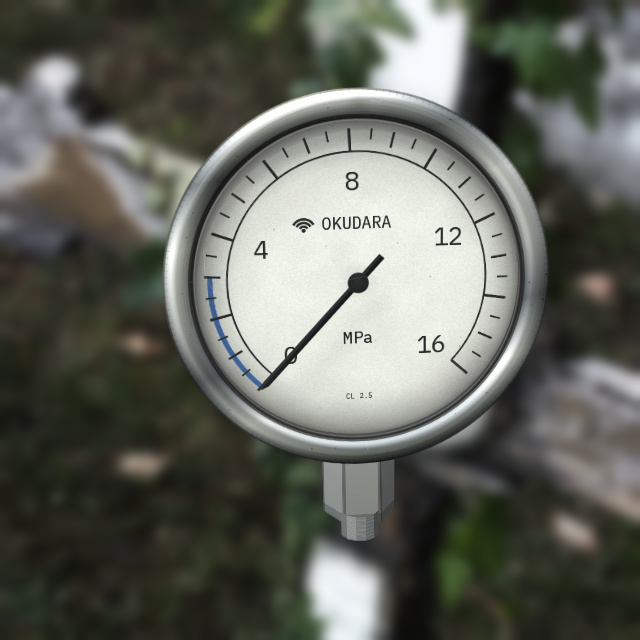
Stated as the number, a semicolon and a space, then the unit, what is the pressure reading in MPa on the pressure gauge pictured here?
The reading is 0; MPa
